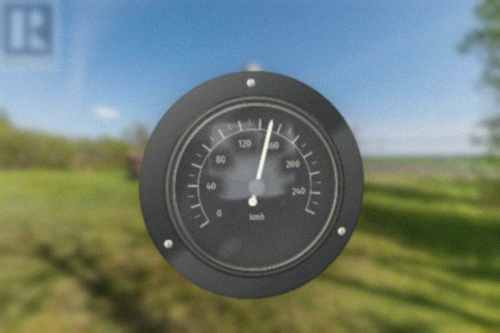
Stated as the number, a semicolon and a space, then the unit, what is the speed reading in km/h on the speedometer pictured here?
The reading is 150; km/h
